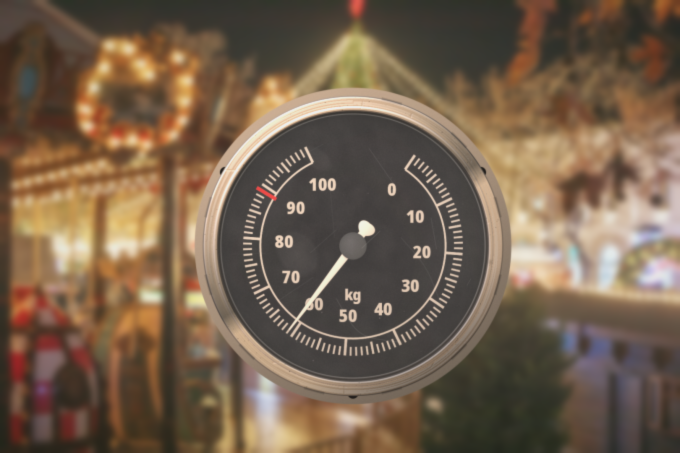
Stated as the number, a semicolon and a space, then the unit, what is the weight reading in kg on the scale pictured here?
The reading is 61; kg
